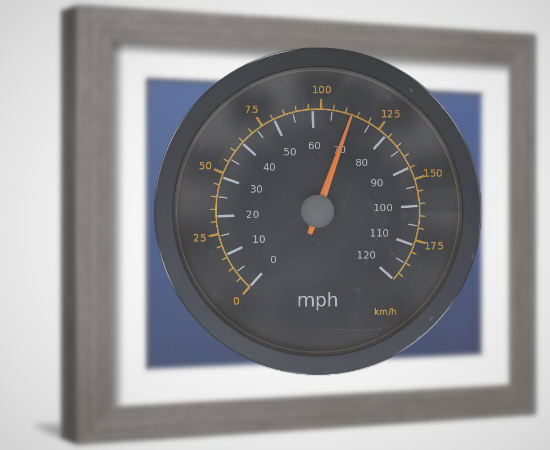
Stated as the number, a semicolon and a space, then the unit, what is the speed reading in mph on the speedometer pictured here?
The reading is 70; mph
